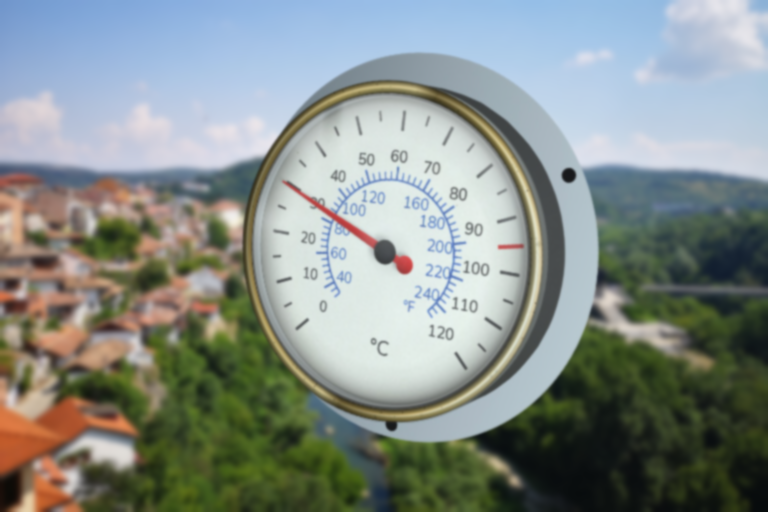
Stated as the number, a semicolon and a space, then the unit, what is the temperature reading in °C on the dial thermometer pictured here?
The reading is 30; °C
